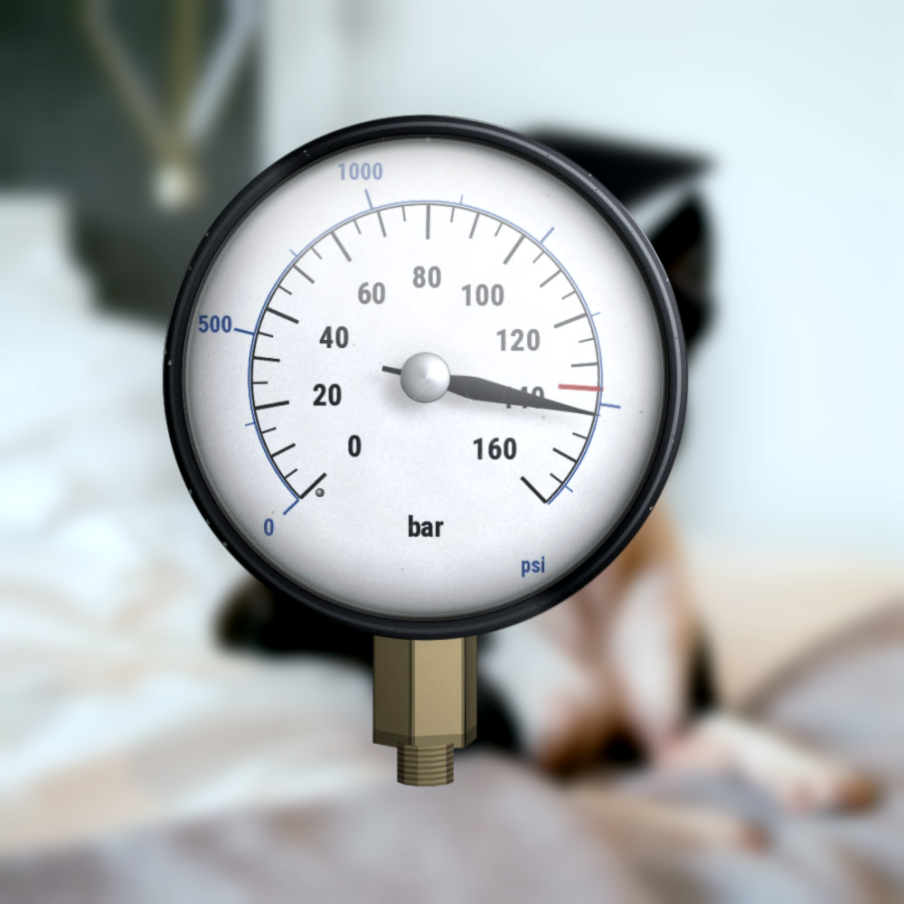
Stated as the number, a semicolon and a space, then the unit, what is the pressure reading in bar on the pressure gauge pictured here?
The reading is 140; bar
